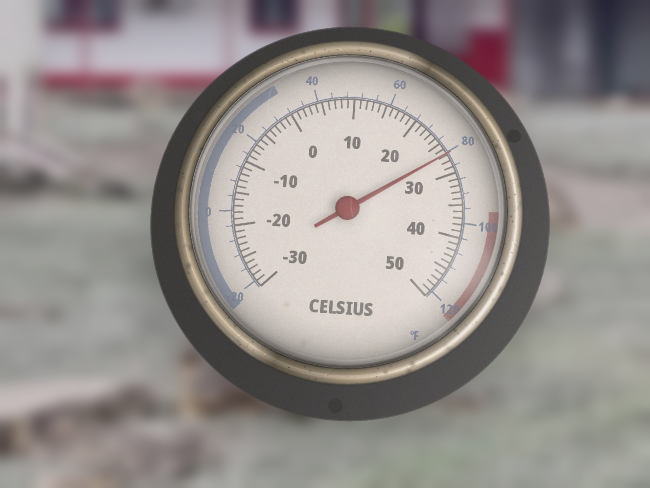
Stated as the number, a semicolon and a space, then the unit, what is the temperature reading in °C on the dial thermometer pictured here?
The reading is 27; °C
